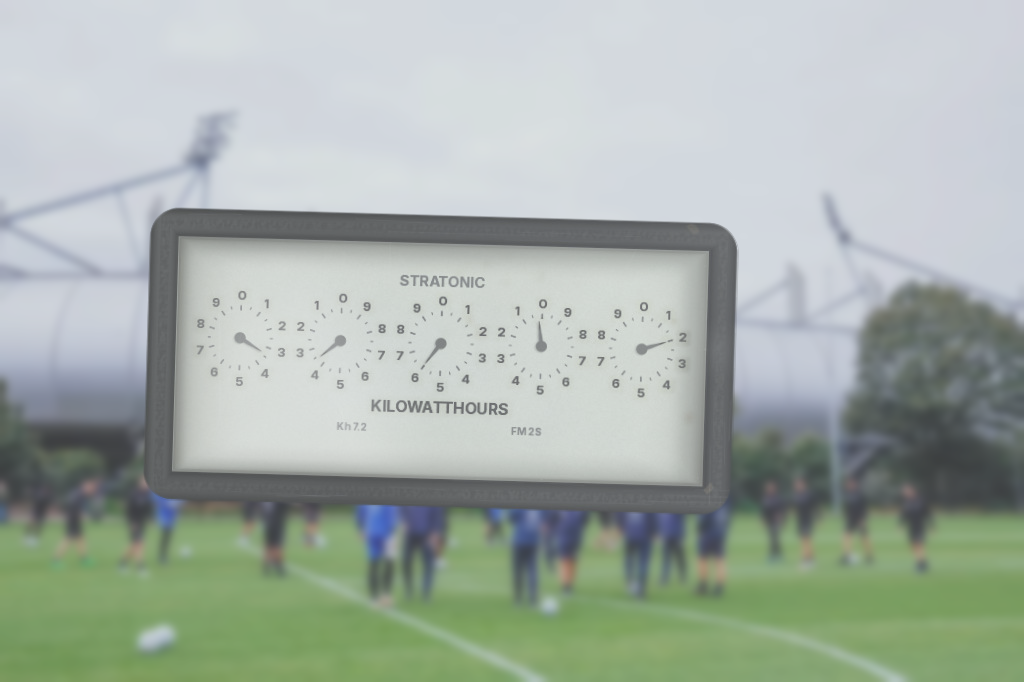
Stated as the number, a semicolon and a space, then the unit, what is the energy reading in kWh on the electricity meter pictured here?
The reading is 33602; kWh
